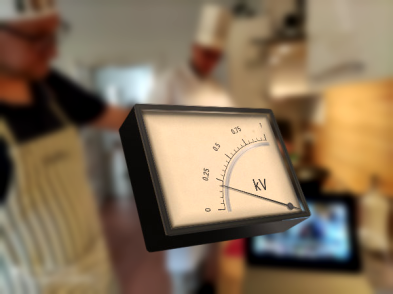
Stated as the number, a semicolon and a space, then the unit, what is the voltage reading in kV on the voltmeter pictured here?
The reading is 0.2; kV
